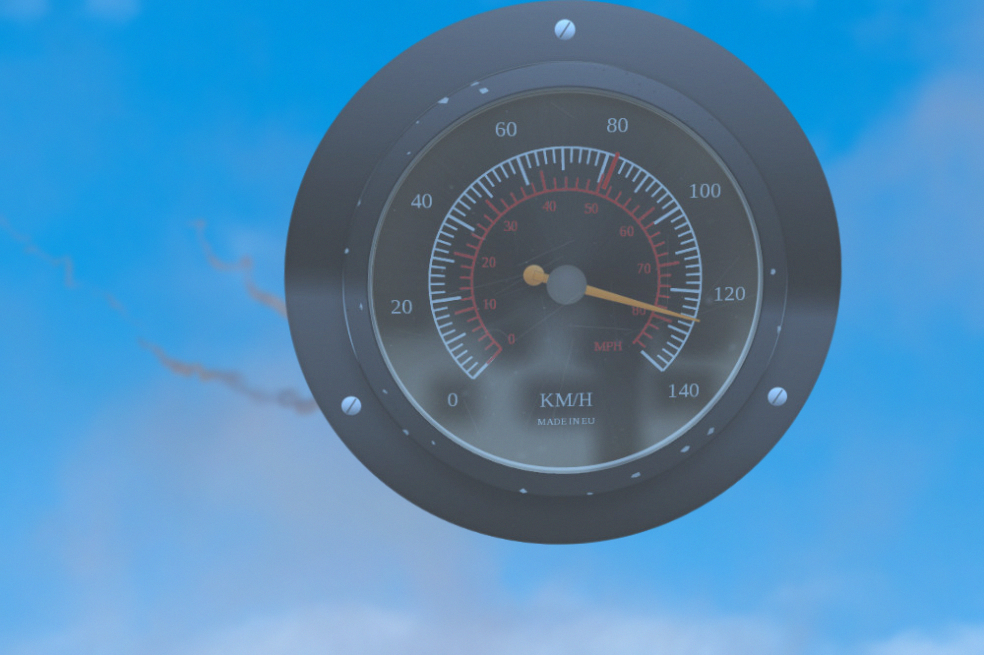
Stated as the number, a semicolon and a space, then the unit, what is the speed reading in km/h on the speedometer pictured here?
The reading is 126; km/h
